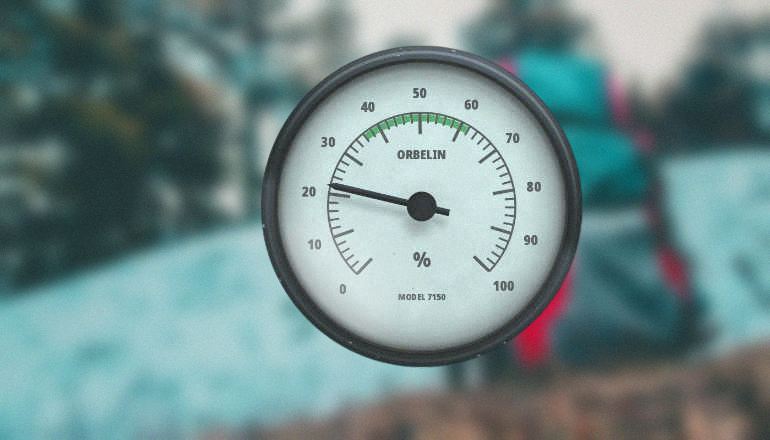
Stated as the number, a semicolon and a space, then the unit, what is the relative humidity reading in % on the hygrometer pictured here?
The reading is 22; %
